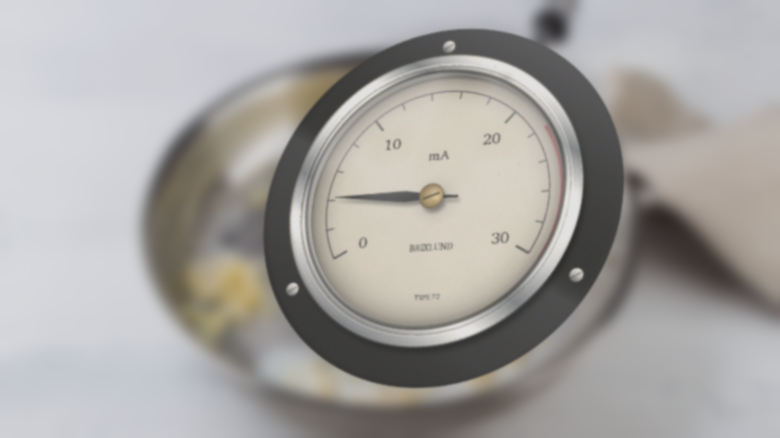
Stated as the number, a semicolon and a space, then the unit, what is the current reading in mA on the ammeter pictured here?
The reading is 4; mA
